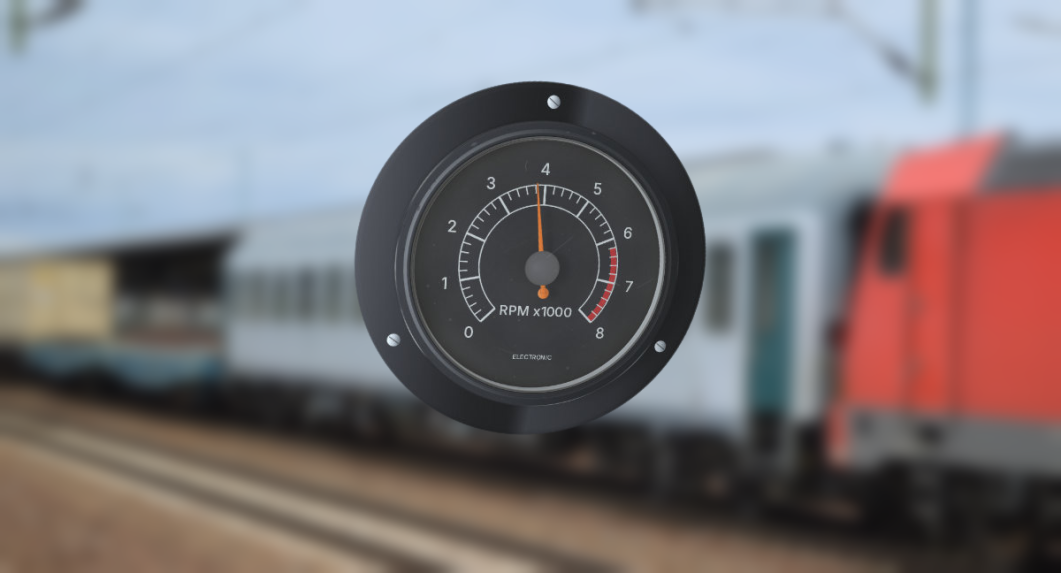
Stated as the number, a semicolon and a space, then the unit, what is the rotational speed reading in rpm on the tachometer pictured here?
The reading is 3800; rpm
